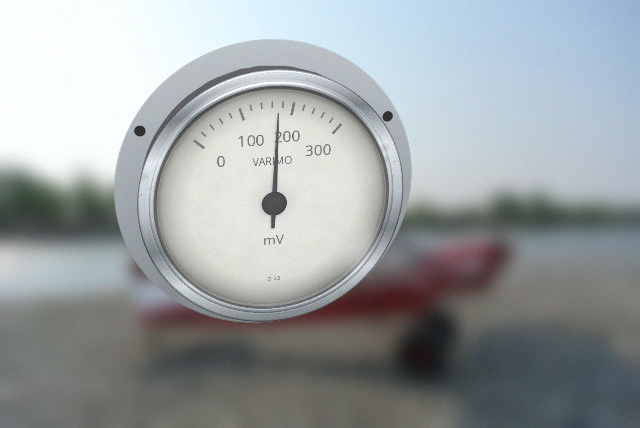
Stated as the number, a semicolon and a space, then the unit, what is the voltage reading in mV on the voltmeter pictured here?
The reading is 170; mV
